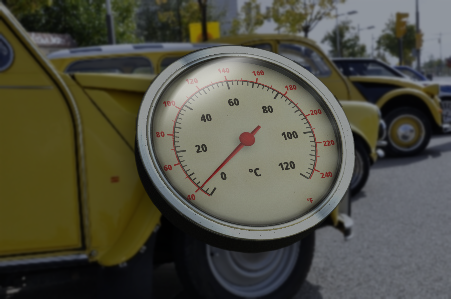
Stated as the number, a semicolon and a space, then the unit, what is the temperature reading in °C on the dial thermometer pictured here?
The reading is 4; °C
